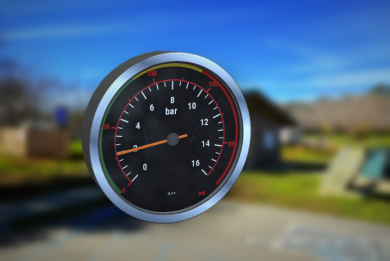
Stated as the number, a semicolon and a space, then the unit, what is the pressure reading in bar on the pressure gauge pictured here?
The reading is 2; bar
